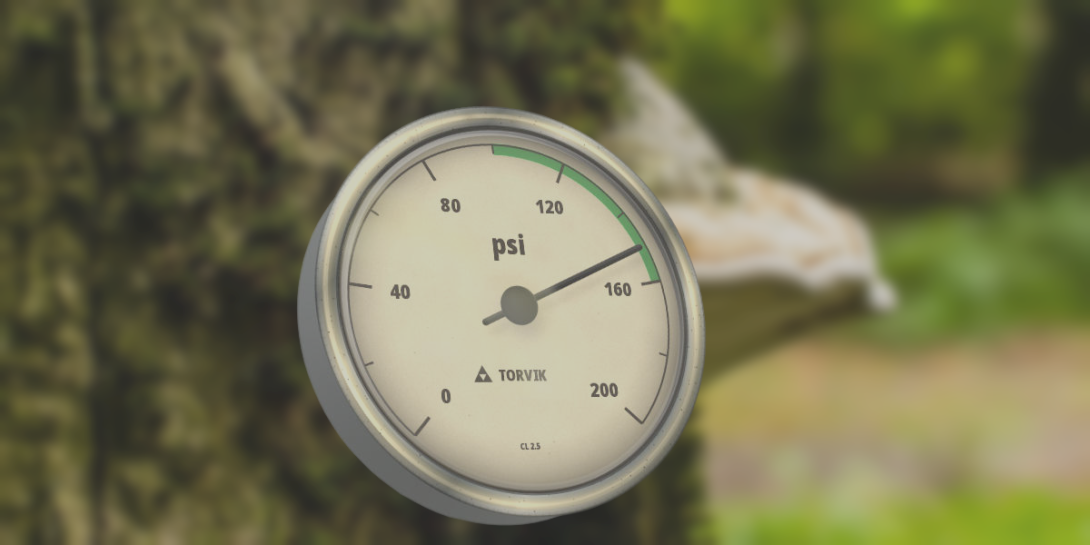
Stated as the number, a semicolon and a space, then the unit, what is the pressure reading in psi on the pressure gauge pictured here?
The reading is 150; psi
